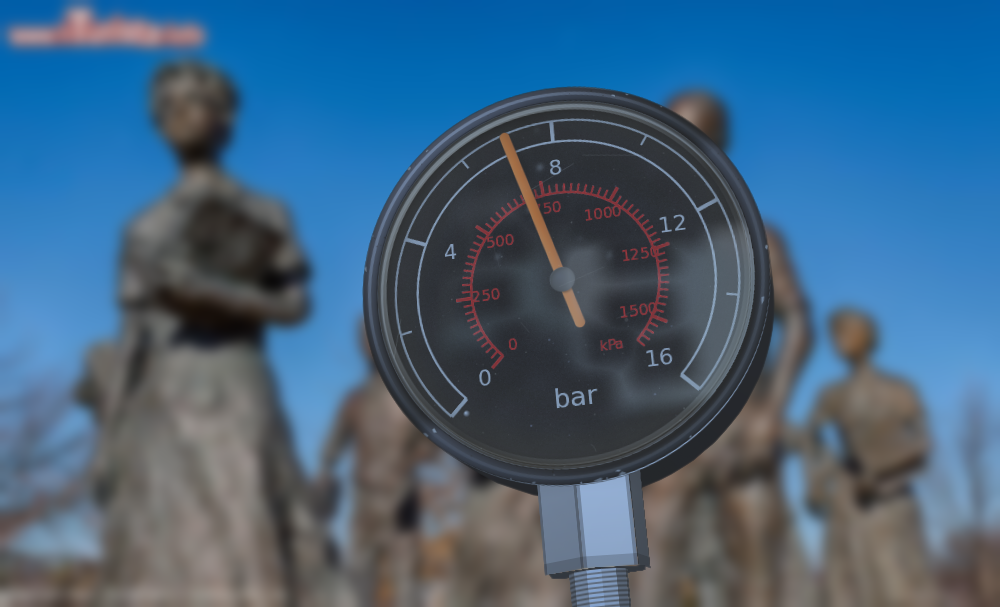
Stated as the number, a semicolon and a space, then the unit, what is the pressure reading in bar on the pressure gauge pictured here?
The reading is 7; bar
